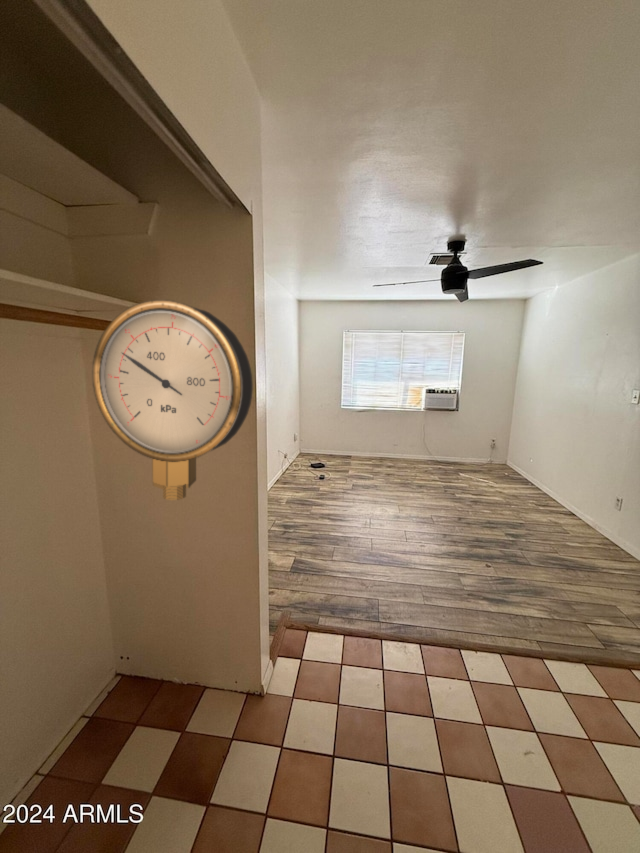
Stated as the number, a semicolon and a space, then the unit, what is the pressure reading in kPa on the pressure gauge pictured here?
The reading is 275; kPa
